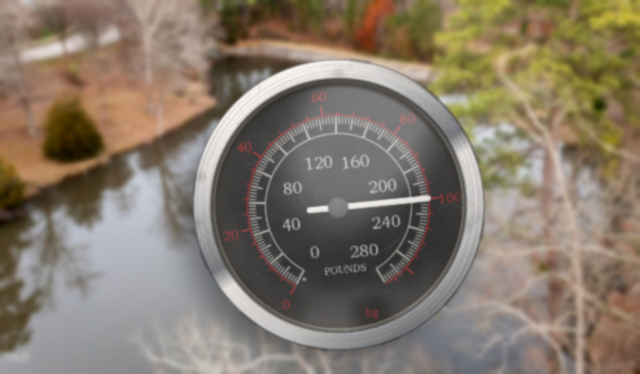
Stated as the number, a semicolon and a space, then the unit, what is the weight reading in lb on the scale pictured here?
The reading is 220; lb
